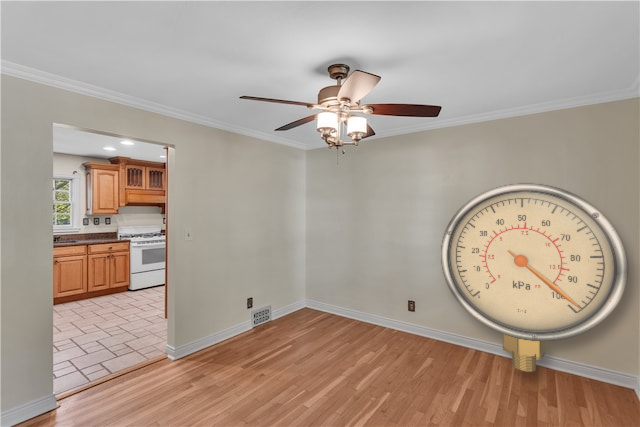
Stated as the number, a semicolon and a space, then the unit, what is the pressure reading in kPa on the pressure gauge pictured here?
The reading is 98; kPa
